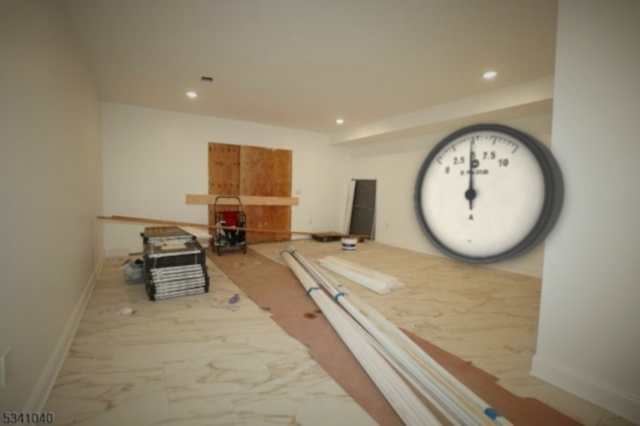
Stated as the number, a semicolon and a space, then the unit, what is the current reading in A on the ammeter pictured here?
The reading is 5; A
